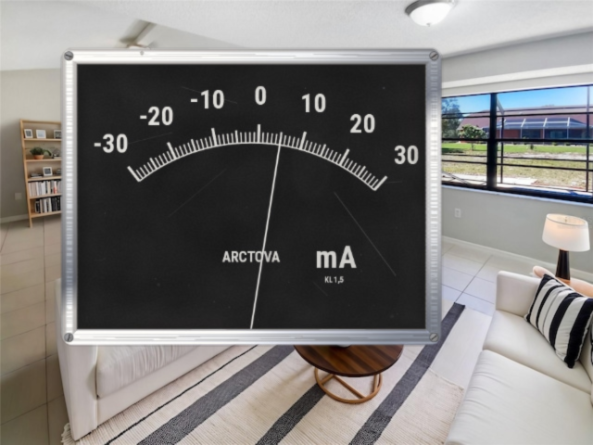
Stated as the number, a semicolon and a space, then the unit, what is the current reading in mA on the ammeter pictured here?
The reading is 5; mA
